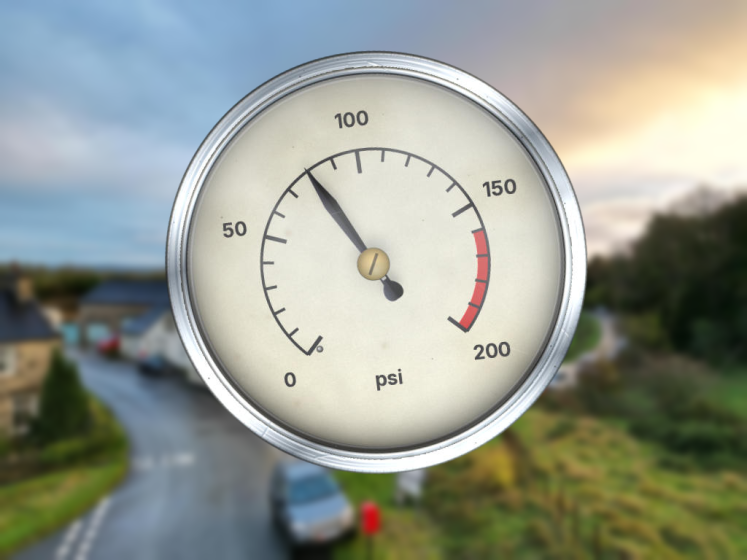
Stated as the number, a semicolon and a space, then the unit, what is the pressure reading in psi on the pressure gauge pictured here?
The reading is 80; psi
